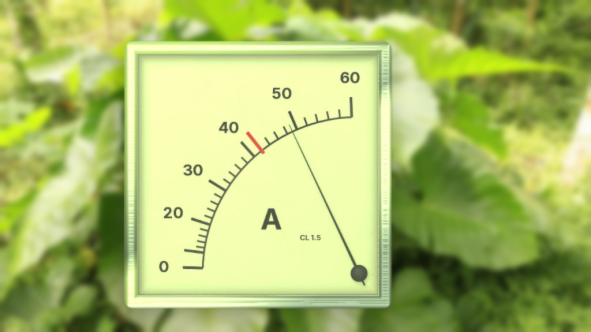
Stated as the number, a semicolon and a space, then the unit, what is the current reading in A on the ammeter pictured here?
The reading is 49; A
